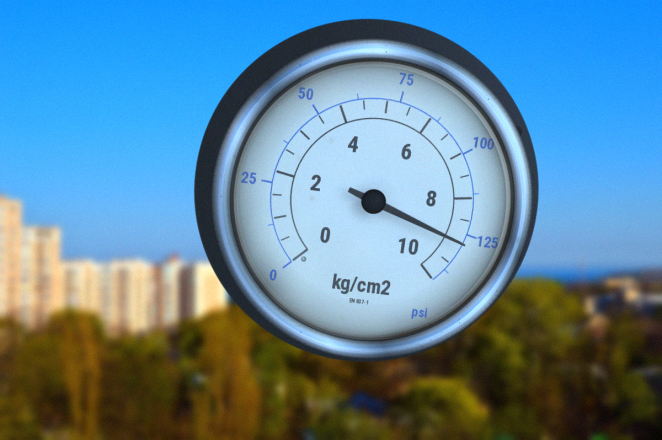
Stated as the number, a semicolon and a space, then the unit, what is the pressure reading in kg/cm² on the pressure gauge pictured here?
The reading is 9; kg/cm²
